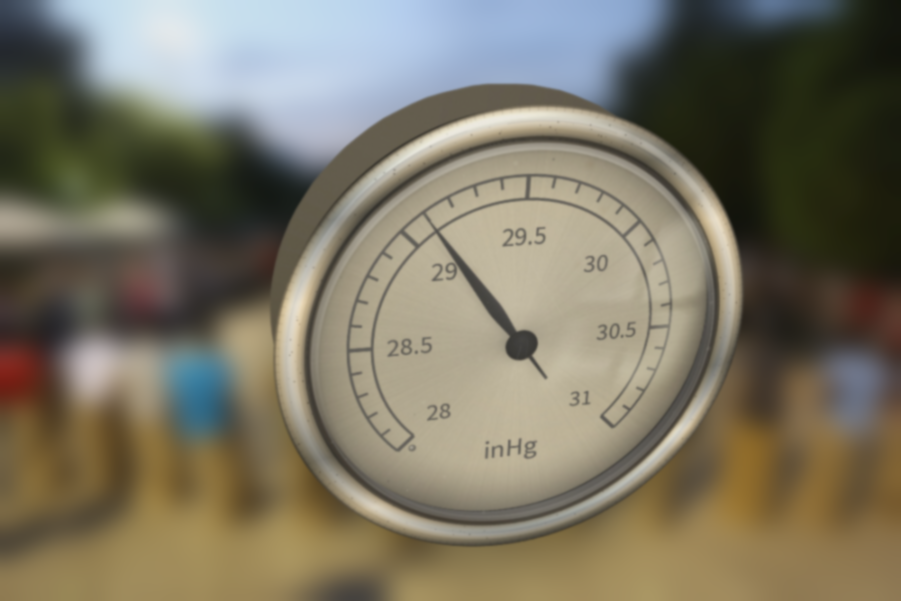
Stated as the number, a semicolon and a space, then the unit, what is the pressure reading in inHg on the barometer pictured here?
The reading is 29.1; inHg
